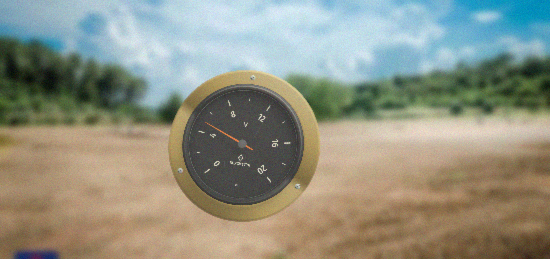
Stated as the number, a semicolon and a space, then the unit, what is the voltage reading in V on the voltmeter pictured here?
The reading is 5; V
